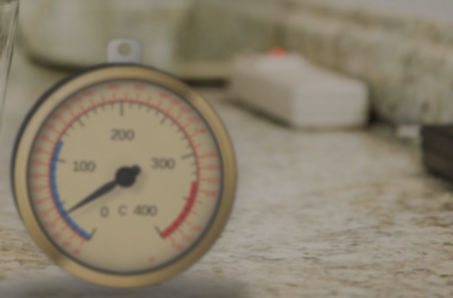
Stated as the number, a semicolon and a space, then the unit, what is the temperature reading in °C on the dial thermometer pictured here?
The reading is 40; °C
